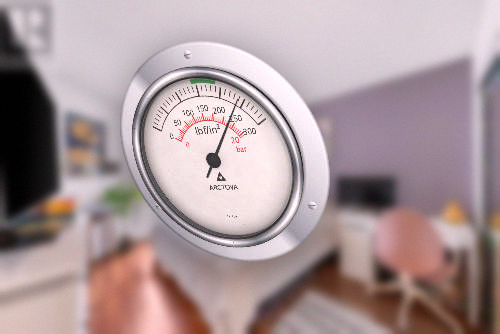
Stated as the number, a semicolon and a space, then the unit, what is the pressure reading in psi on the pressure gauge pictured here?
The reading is 240; psi
